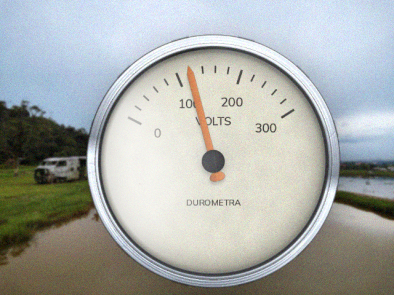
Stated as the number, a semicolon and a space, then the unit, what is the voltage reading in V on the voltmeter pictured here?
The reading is 120; V
